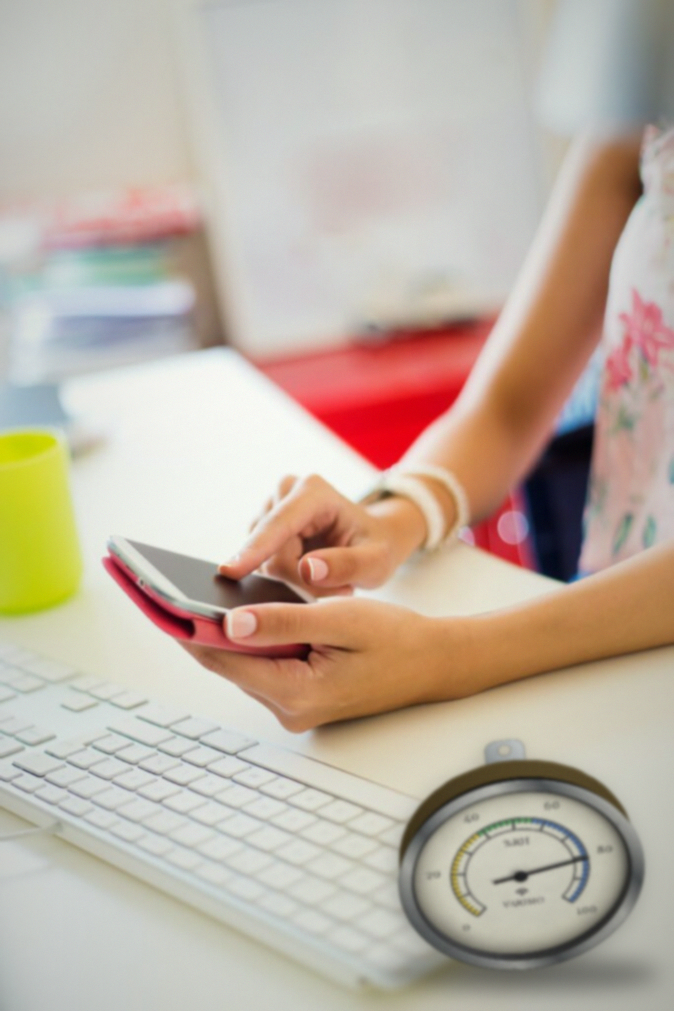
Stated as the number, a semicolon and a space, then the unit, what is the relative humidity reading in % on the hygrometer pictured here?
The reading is 80; %
